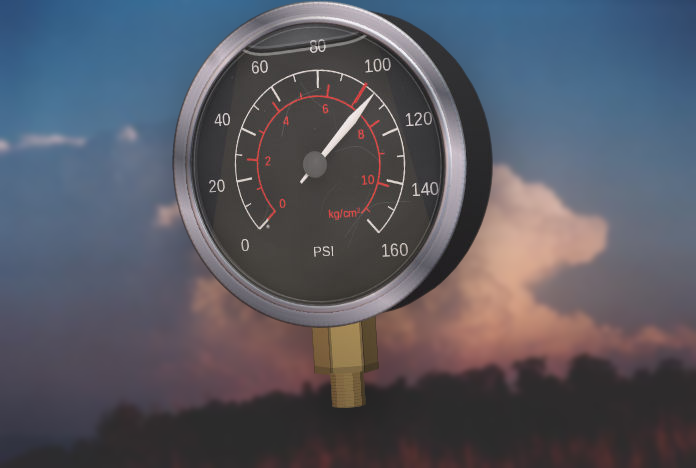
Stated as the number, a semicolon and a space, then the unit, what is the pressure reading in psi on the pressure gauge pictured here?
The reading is 105; psi
